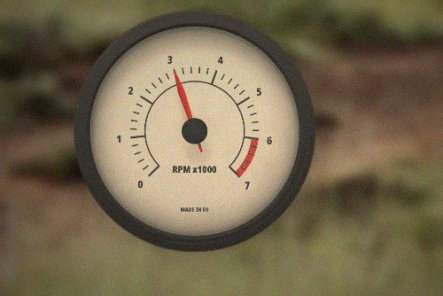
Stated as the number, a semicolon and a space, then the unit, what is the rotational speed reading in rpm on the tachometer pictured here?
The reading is 3000; rpm
